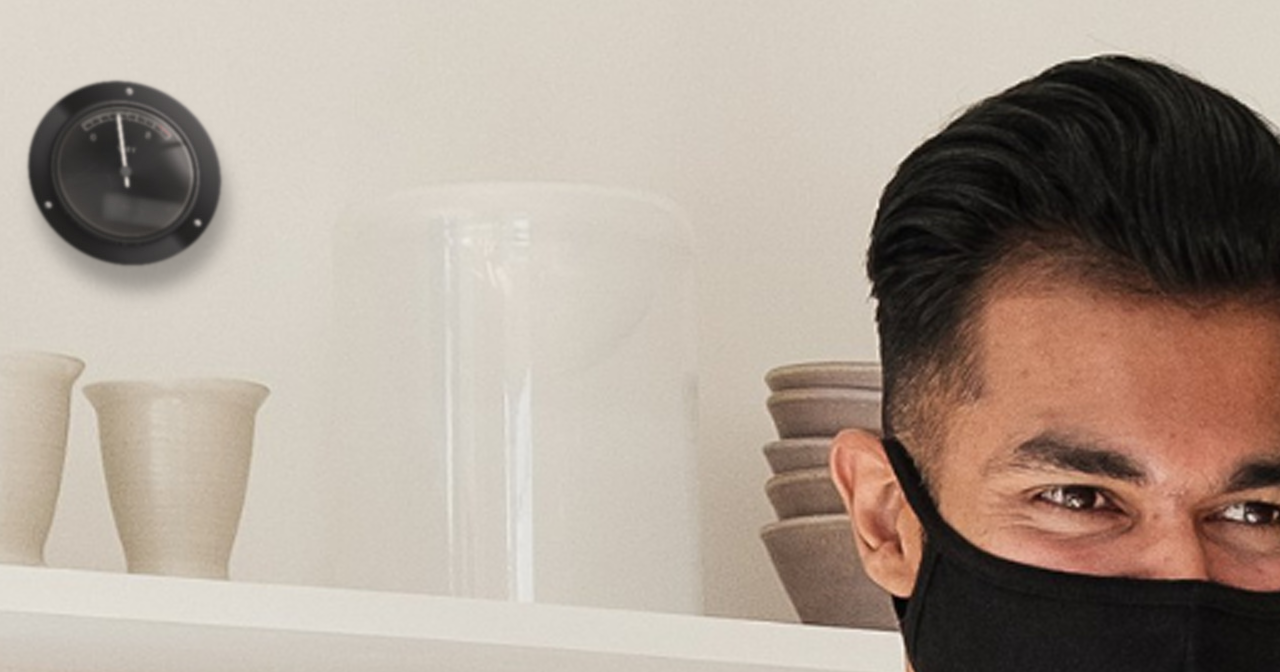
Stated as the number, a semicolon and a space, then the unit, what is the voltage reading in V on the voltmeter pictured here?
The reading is 4; V
